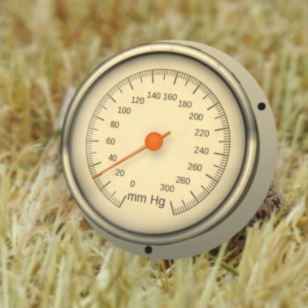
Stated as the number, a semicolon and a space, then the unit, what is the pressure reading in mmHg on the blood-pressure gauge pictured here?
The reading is 30; mmHg
